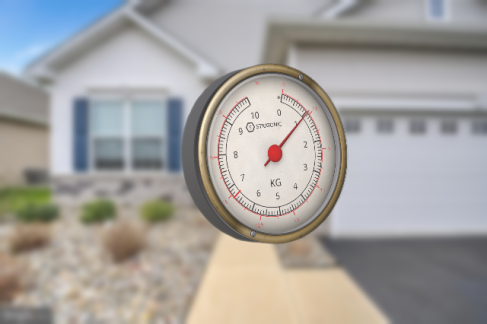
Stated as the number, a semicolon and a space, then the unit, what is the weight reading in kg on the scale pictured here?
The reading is 1; kg
